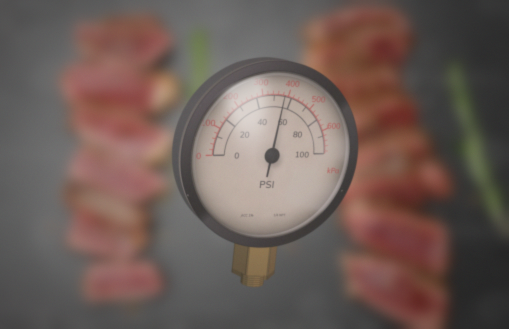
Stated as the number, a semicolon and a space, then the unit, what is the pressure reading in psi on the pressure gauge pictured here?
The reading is 55; psi
